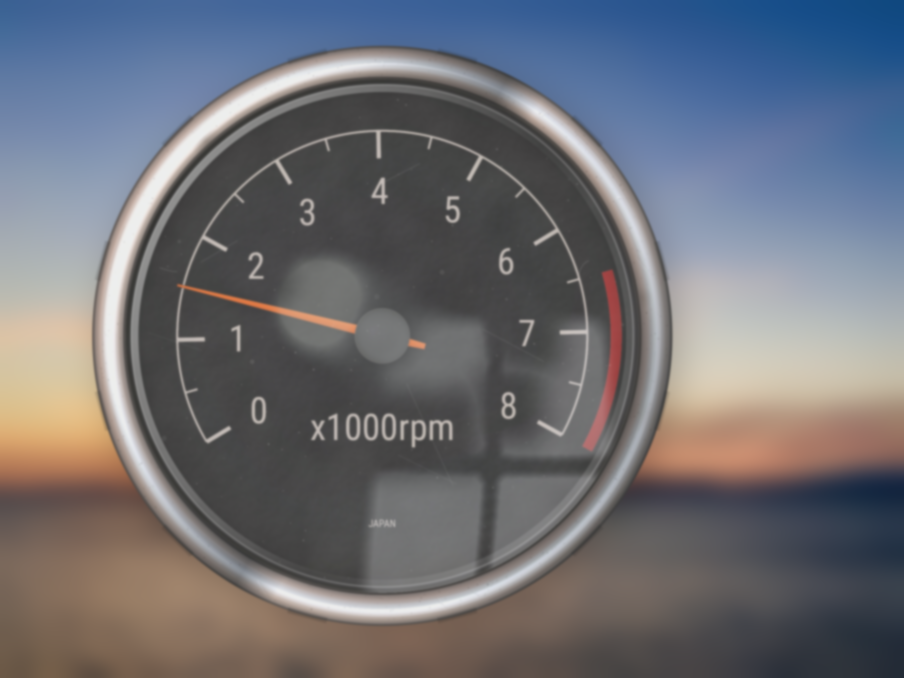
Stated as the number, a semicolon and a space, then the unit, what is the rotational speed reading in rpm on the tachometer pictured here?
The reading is 1500; rpm
